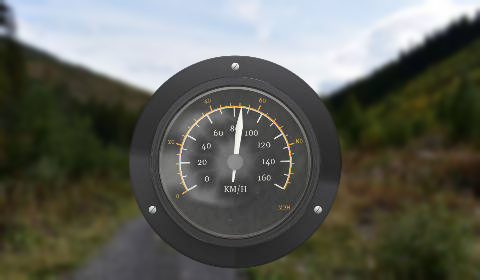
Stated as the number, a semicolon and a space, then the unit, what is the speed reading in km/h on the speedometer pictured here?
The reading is 85; km/h
